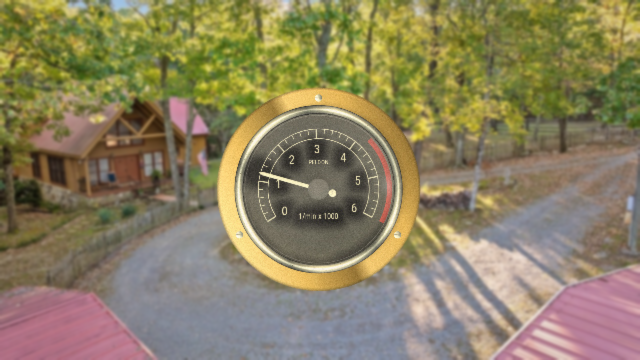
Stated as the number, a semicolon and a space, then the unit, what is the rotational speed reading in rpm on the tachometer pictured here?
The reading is 1200; rpm
